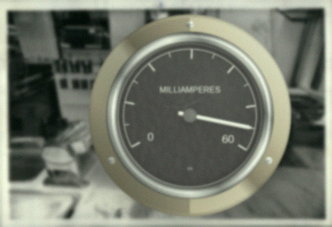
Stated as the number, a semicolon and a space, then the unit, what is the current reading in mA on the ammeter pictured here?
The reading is 55; mA
